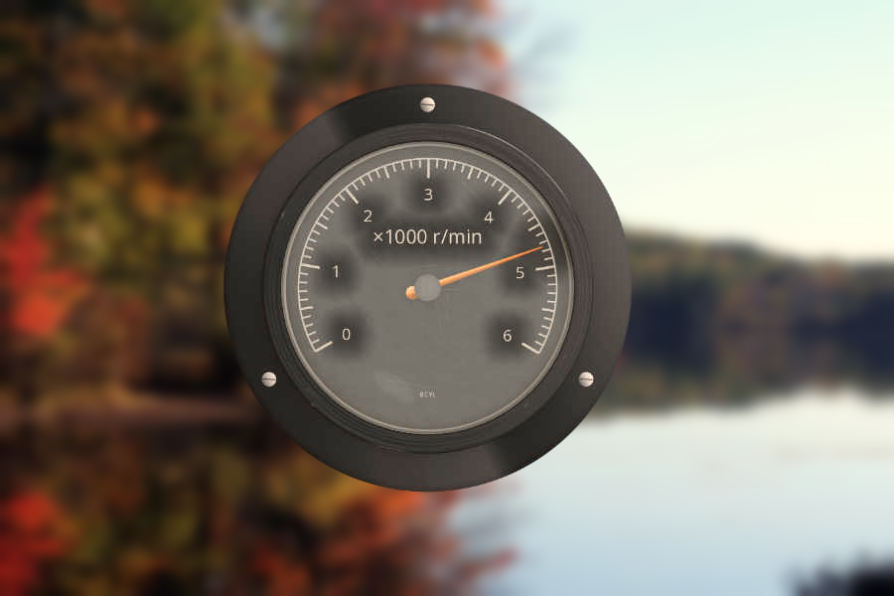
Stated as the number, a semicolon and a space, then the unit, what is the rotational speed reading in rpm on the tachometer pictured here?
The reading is 4750; rpm
